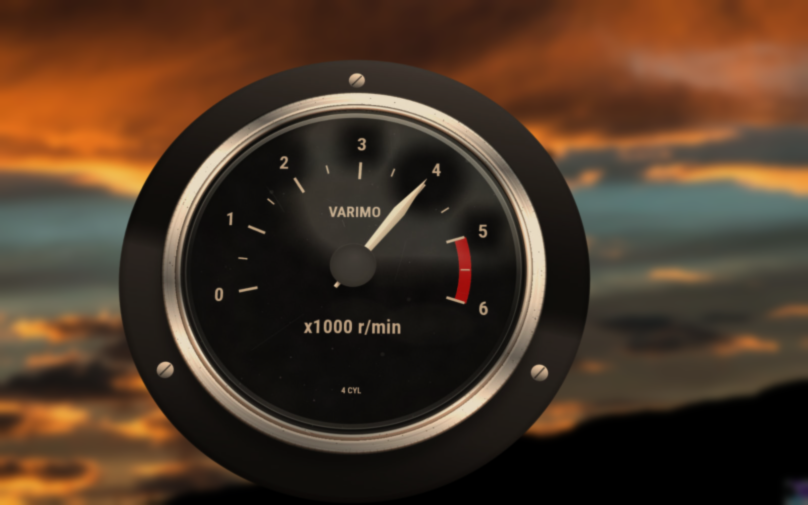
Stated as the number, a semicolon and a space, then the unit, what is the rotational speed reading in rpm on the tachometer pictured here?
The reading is 4000; rpm
